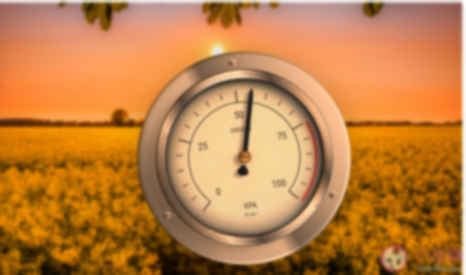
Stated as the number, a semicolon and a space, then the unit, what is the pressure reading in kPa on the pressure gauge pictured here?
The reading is 55; kPa
